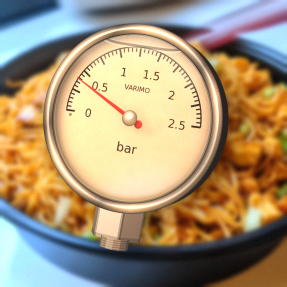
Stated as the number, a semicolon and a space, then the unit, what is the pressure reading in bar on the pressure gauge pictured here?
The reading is 0.4; bar
